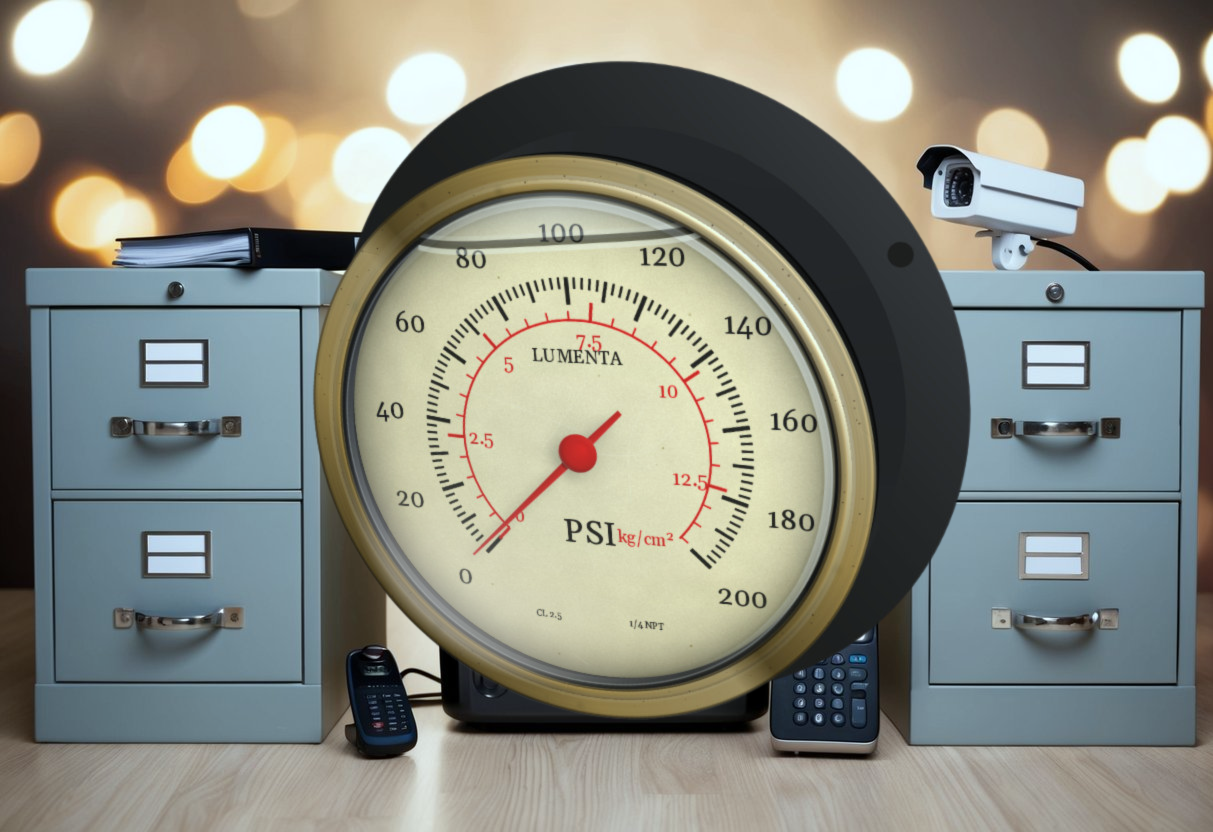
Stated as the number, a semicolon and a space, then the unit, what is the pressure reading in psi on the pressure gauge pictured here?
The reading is 2; psi
